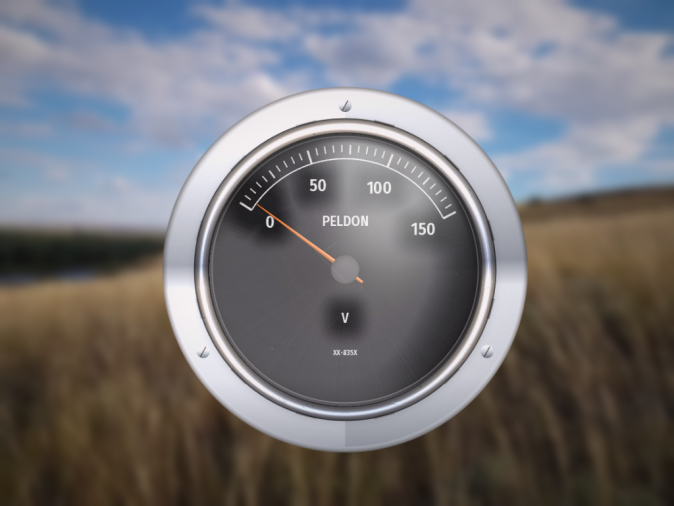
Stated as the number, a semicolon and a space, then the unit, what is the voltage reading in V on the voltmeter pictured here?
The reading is 5; V
